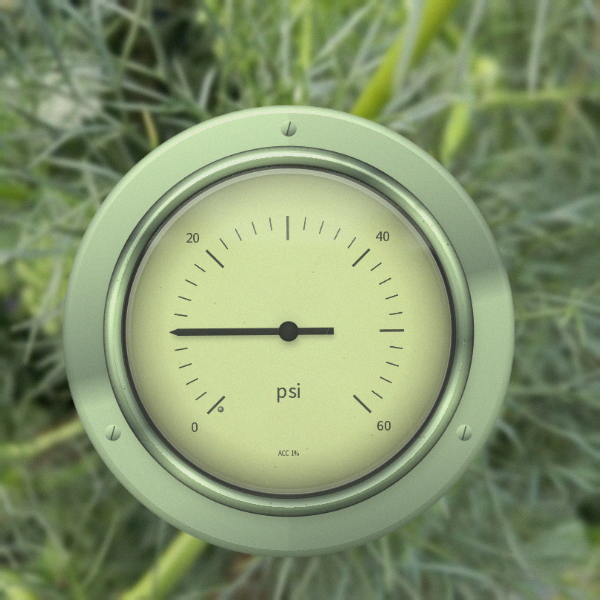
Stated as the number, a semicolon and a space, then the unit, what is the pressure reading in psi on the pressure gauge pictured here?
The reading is 10; psi
